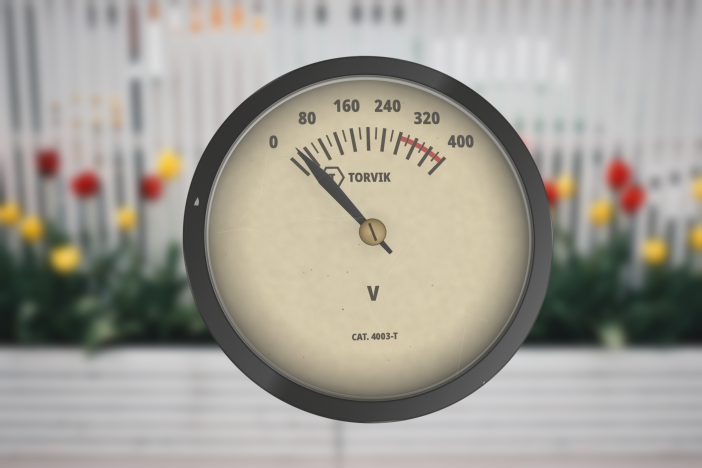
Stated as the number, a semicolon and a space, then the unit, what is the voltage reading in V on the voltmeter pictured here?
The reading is 20; V
